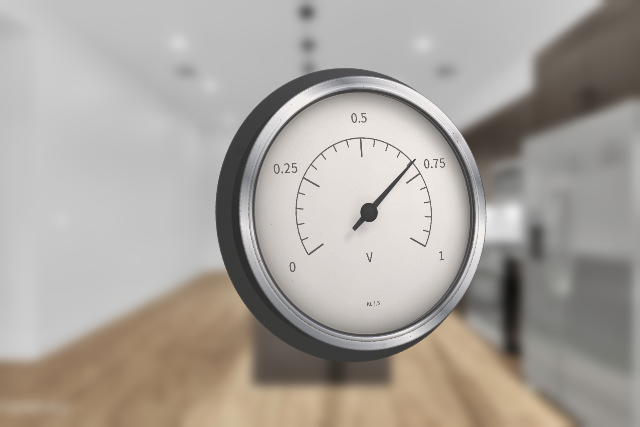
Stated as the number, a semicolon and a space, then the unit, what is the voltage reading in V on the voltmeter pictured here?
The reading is 0.7; V
